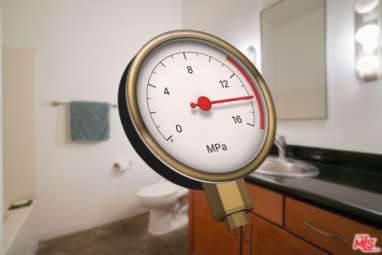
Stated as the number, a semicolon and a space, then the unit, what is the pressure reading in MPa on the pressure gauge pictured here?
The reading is 14; MPa
